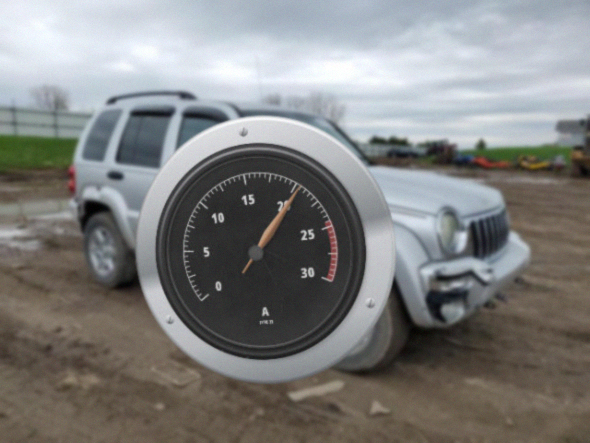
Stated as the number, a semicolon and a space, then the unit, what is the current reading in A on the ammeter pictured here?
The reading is 20.5; A
